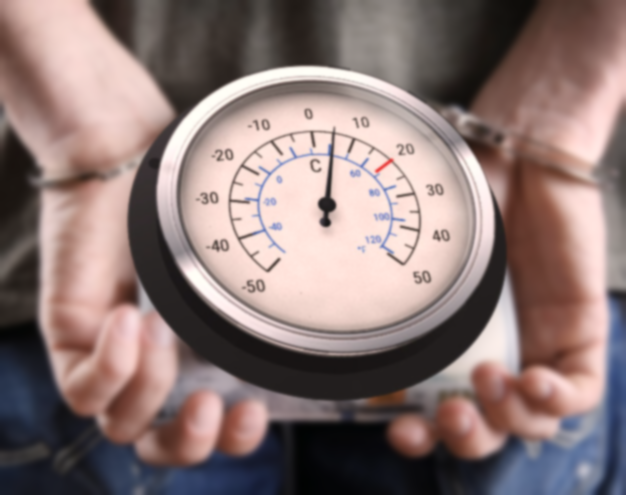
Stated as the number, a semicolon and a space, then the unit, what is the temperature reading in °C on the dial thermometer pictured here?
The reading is 5; °C
